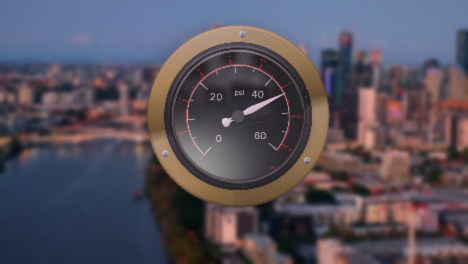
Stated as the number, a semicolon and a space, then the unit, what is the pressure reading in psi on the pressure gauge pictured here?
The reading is 45; psi
